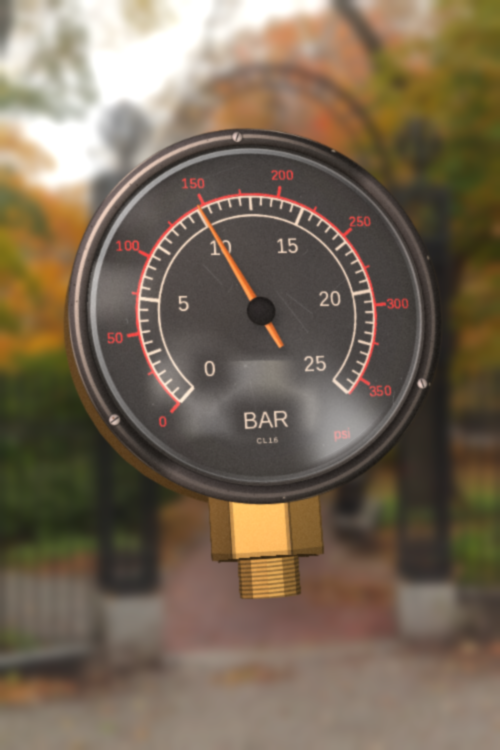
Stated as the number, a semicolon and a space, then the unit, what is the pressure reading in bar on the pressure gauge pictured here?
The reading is 10; bar
